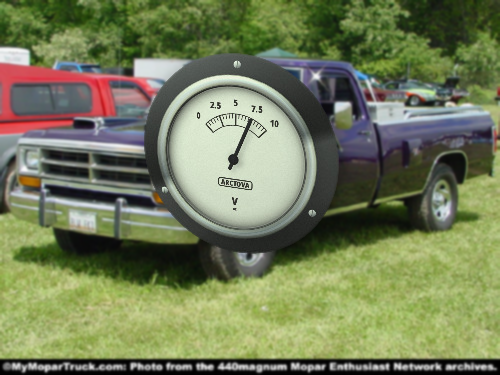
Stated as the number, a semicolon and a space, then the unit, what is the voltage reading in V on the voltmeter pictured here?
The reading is 7.5; V
